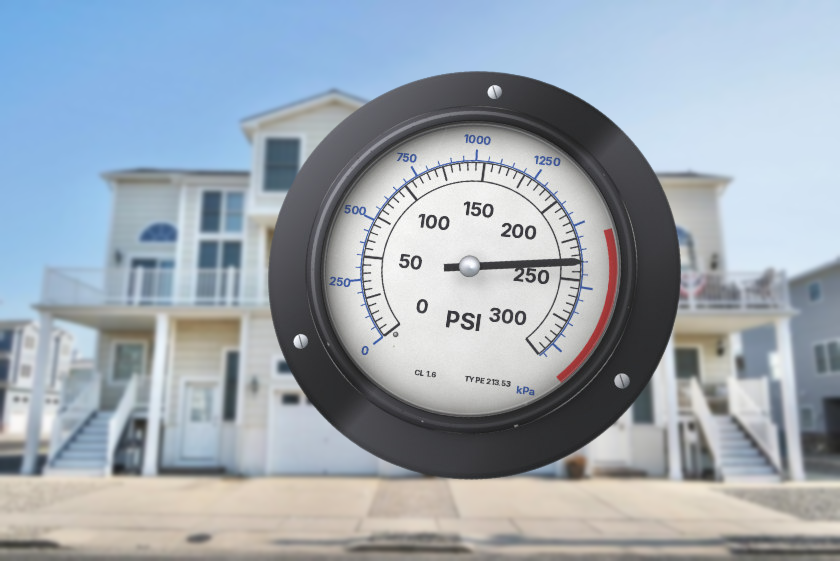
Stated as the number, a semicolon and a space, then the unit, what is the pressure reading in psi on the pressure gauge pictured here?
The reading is 240; psi
